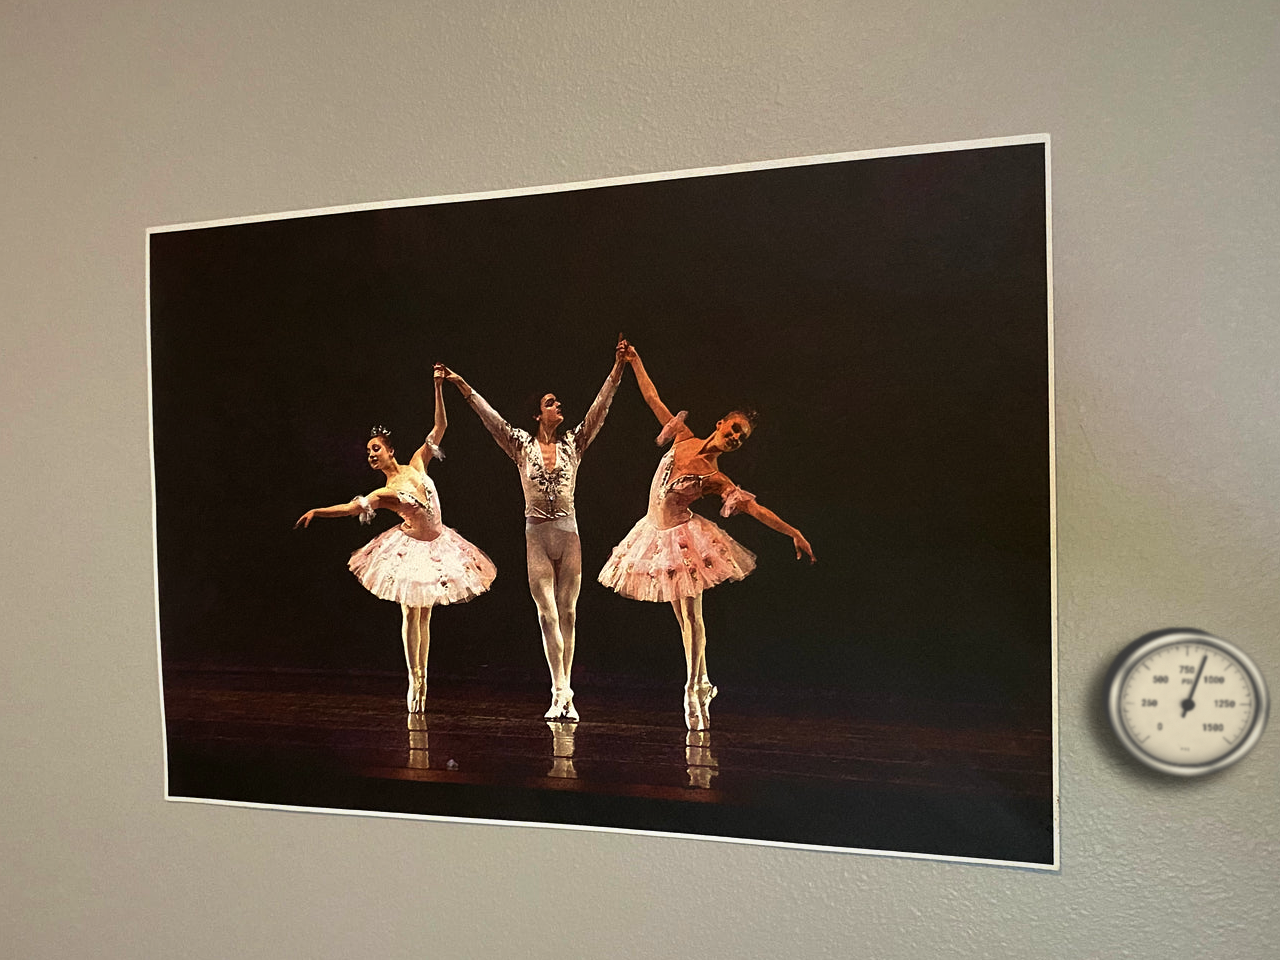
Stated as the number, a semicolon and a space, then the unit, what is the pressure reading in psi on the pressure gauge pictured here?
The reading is 850; psi
